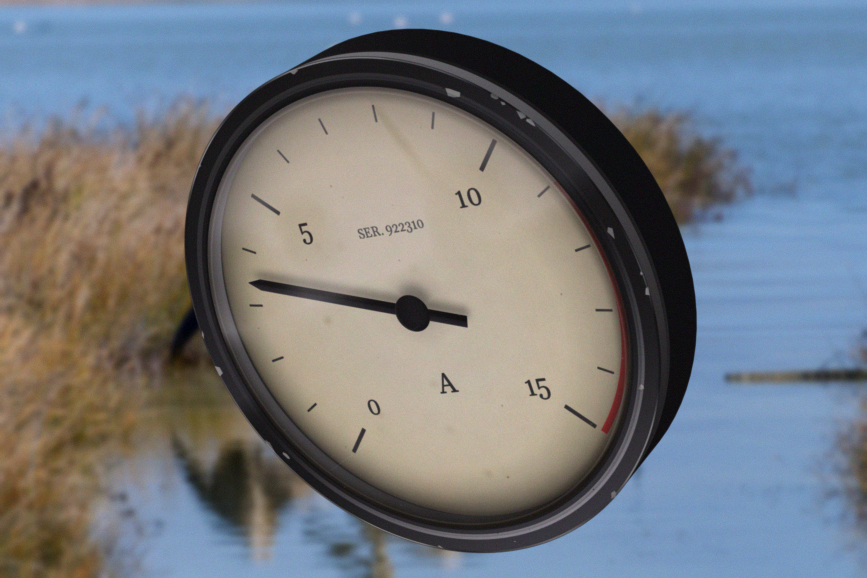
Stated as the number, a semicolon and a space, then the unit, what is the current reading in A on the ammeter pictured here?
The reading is 3.5; A
